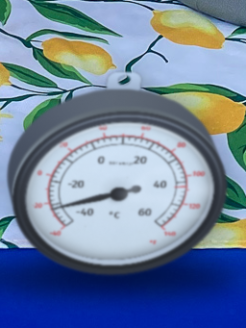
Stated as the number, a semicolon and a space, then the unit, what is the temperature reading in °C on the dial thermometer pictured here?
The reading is -30; °C
